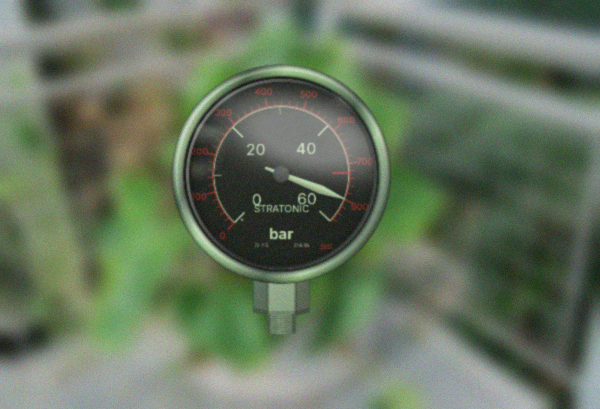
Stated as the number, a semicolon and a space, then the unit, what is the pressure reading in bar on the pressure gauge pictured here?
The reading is 55; bar
